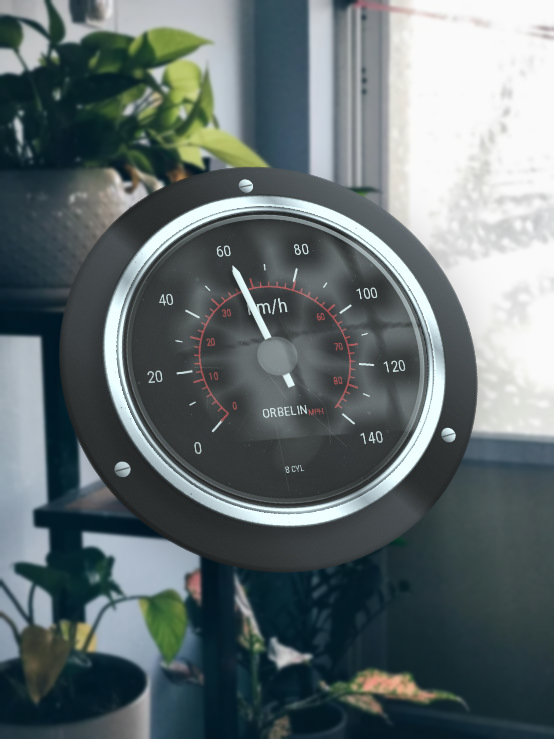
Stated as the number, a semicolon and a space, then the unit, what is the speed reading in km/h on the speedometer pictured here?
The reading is 60; km/h
